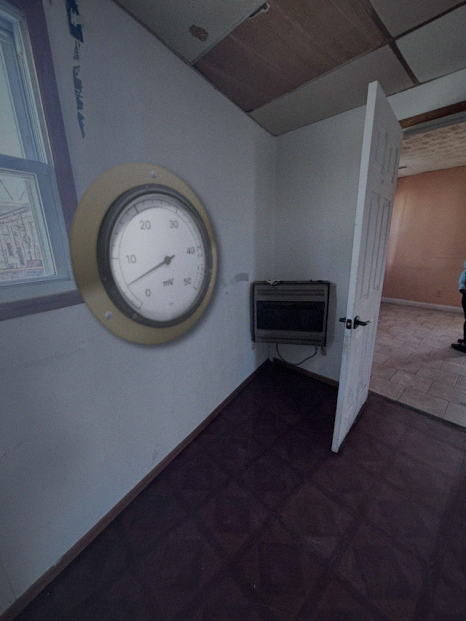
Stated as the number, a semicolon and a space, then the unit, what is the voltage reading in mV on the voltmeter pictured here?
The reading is 5; mV
